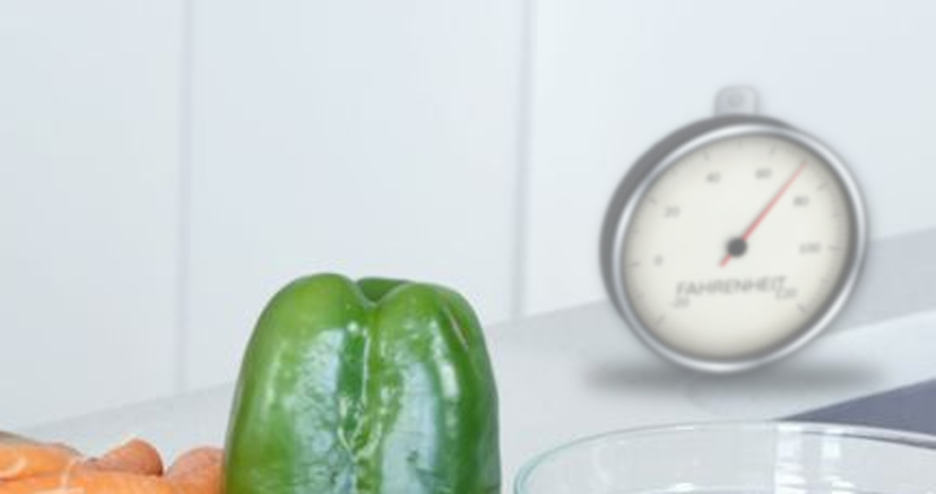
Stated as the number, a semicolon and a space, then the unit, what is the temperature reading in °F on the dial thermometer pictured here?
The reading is 70; °F
